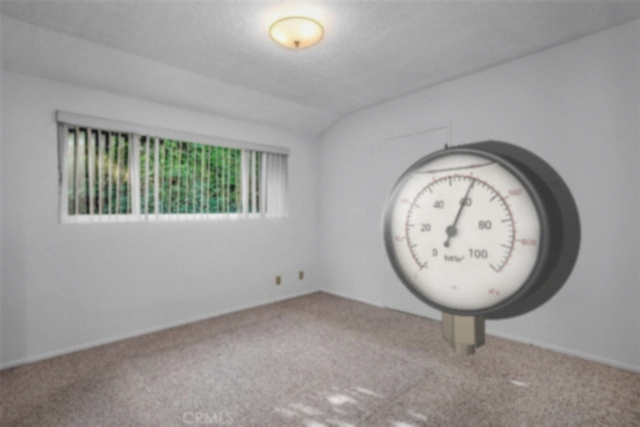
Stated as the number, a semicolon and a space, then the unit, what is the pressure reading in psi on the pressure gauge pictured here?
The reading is 60; psi
